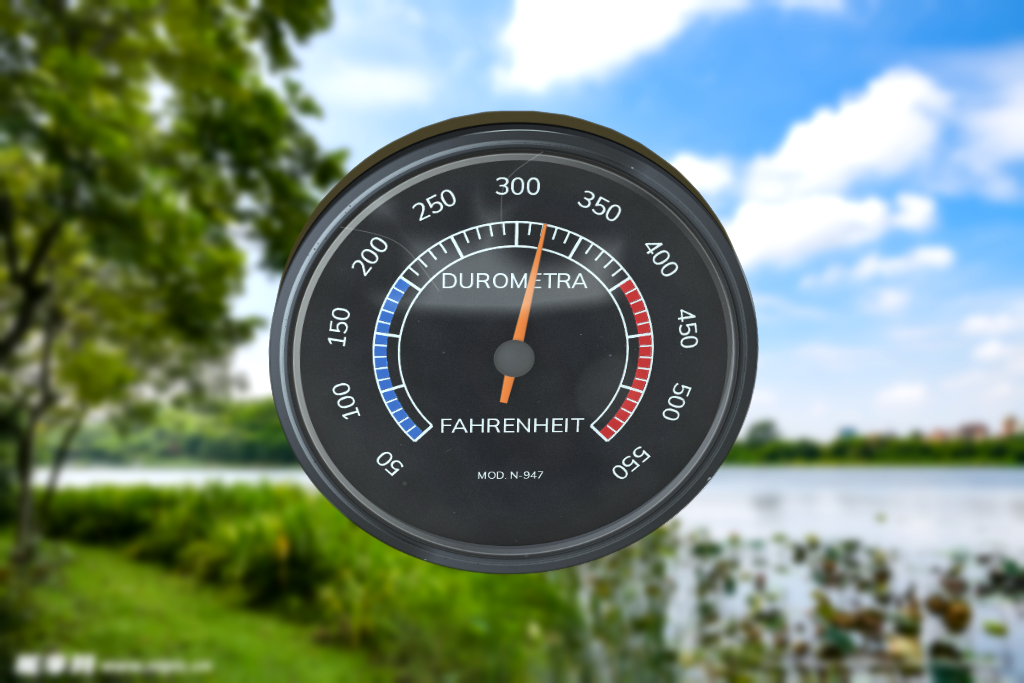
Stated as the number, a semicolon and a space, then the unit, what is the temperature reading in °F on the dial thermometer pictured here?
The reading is 320; °F
